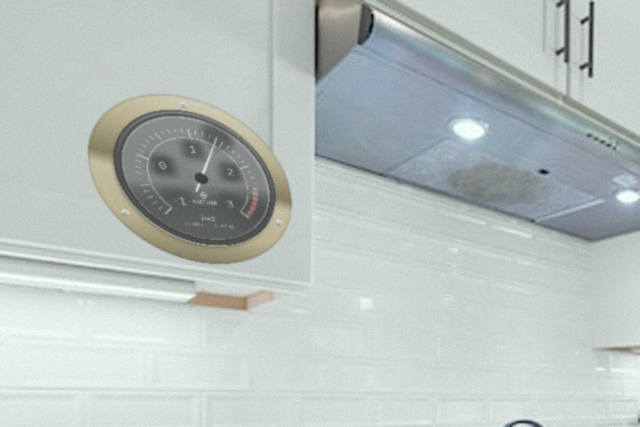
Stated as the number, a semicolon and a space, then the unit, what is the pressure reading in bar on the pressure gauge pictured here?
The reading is 1.4; bar
